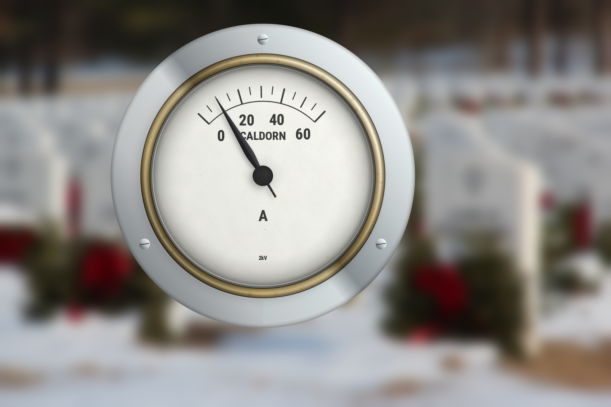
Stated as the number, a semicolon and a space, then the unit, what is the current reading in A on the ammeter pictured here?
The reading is 10; A
